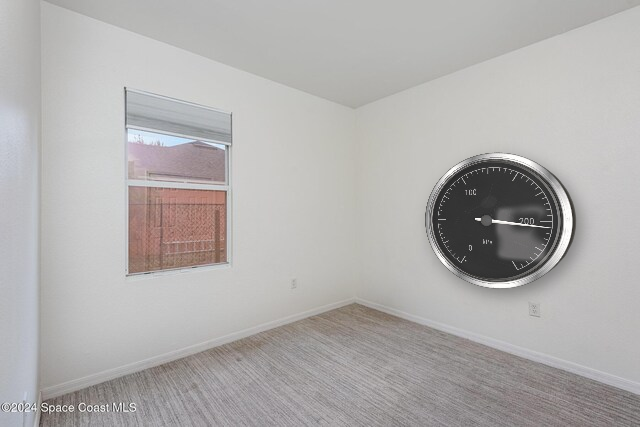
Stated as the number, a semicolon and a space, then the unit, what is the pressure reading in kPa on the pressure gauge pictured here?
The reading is 205; kPa
